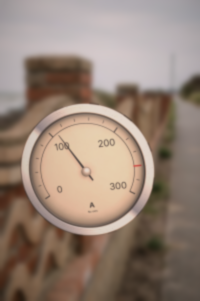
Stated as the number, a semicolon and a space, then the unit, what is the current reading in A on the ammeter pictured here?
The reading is 110; A
